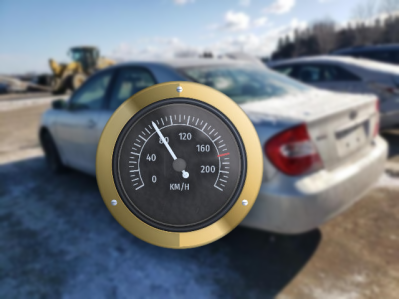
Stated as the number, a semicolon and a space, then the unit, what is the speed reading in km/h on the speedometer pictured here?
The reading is 80; km/h
